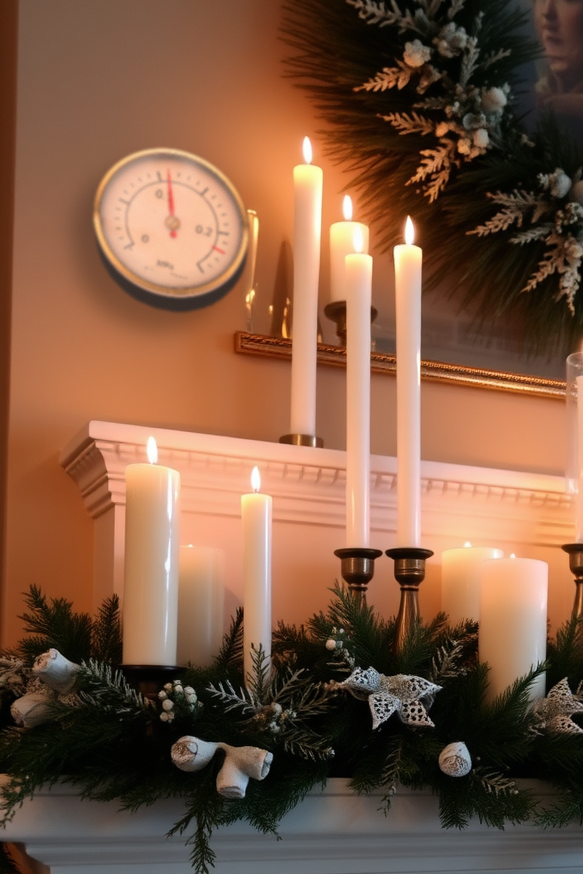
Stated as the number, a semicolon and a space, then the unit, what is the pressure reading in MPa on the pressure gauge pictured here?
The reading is 0.11; MPa
